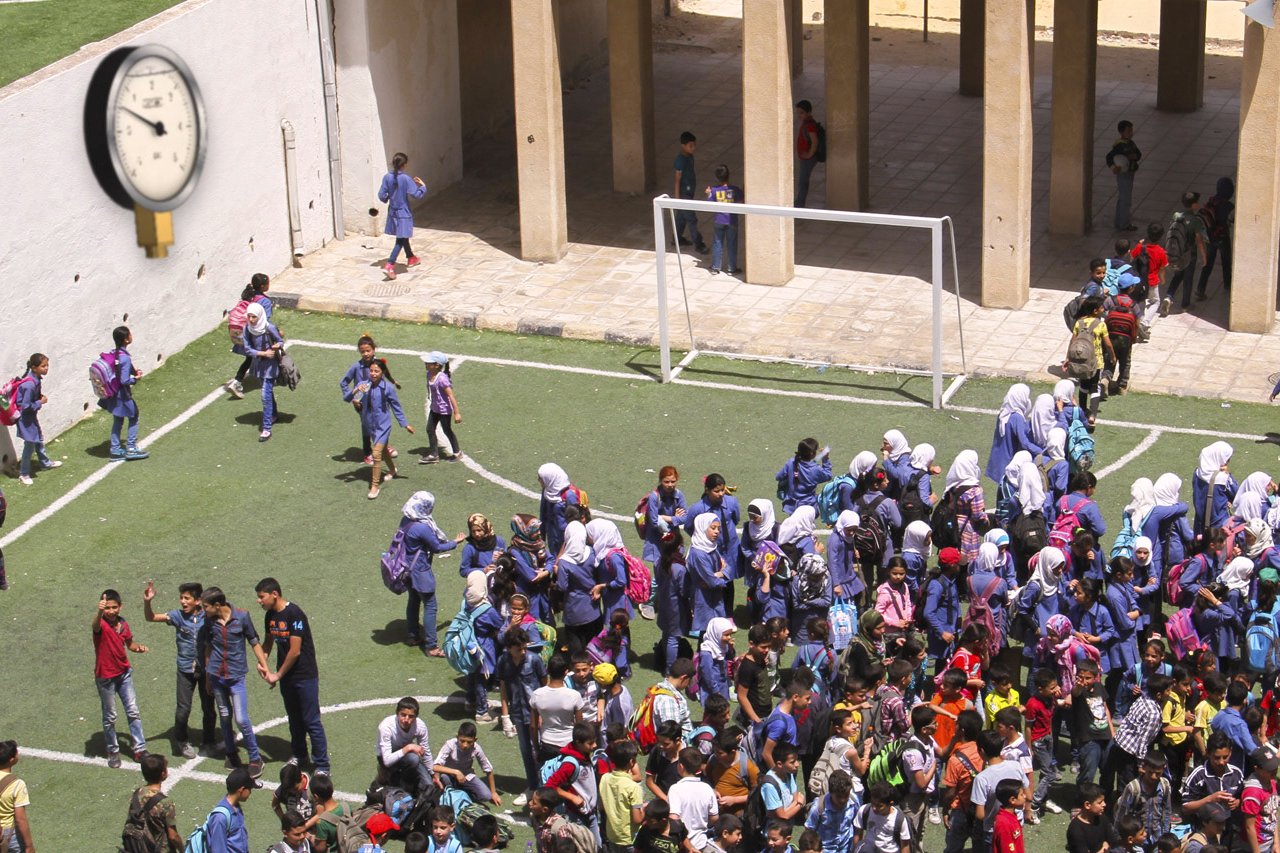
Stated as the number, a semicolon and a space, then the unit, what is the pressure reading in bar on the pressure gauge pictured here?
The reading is 0.5; bar
